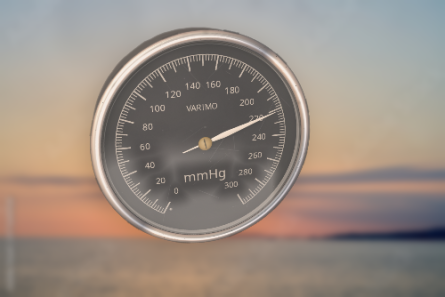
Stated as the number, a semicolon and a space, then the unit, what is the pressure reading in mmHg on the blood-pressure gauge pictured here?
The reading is 220; mmHg
